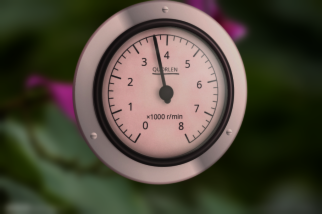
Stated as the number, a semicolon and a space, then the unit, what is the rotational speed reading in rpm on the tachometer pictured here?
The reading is 3600; rpm
